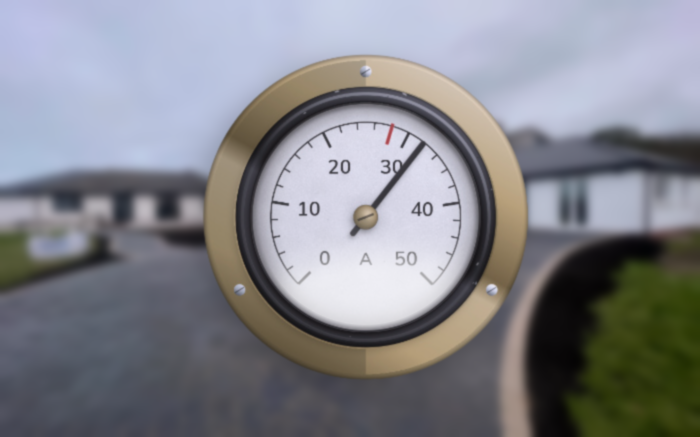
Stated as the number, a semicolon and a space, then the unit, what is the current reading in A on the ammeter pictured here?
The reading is 32; A
